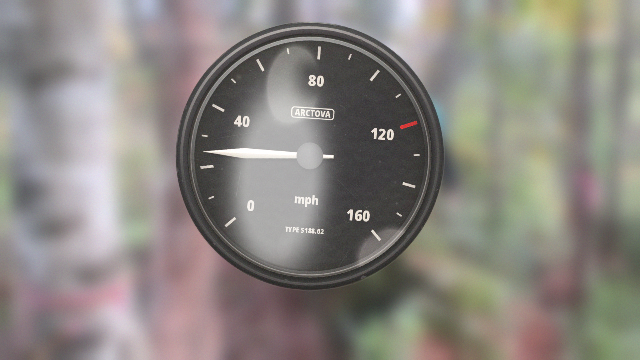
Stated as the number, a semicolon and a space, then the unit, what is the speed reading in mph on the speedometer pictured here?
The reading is 25; mph
